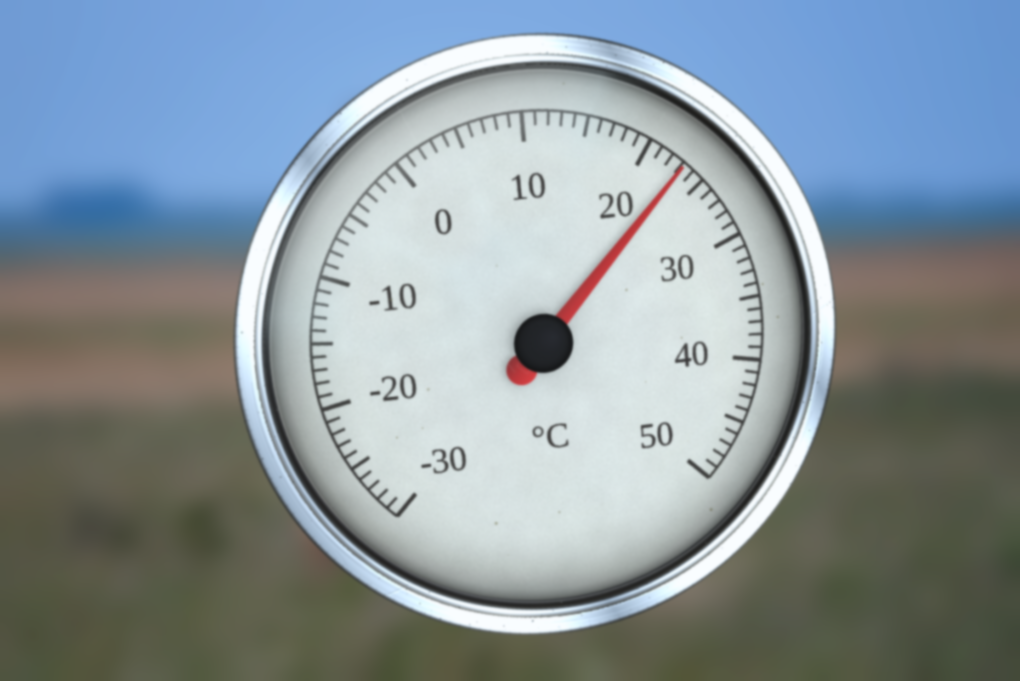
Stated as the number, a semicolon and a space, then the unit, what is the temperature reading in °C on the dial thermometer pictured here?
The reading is 23; °C
